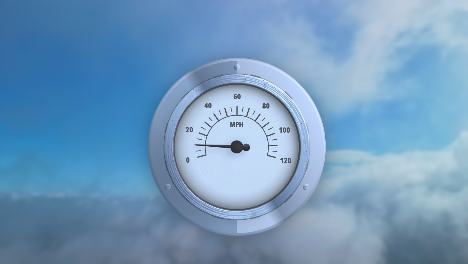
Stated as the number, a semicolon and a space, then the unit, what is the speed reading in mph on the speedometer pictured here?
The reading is 10; mph
